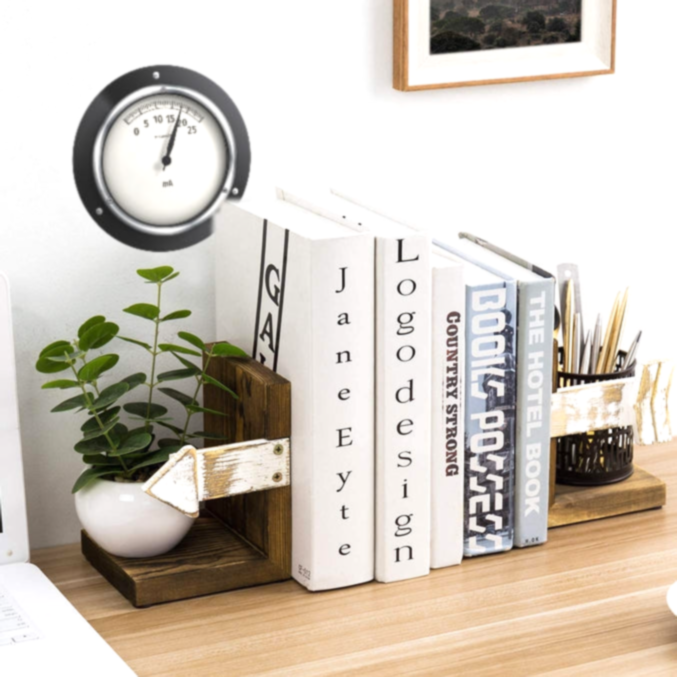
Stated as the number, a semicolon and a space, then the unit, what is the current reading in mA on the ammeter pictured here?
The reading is 17.5; mA
